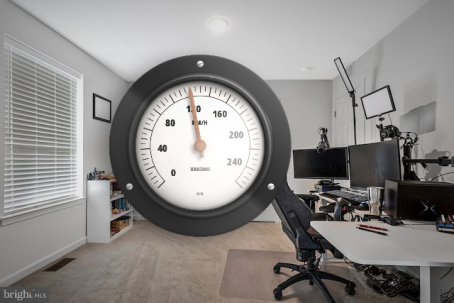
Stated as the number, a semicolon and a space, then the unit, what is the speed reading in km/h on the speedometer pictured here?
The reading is 120; km/h
